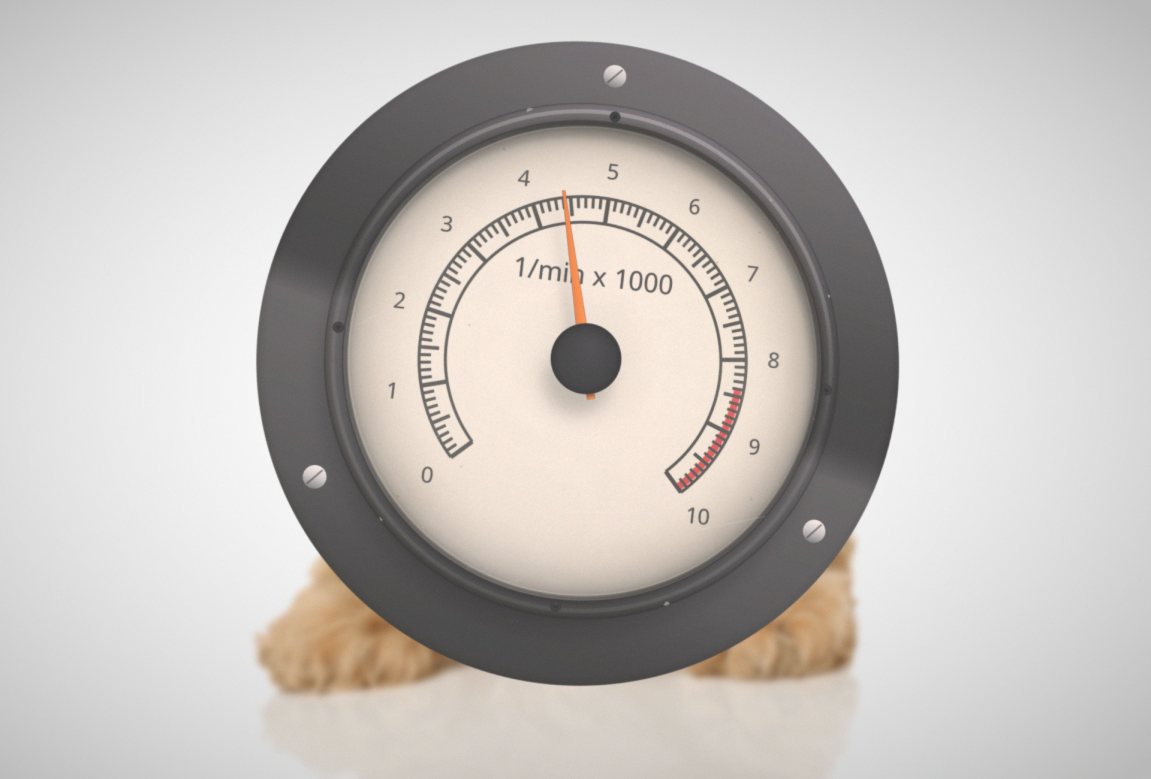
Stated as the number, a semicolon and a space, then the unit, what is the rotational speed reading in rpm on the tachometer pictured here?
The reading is 4400; rpm
